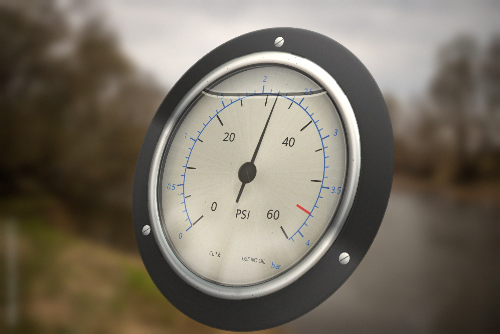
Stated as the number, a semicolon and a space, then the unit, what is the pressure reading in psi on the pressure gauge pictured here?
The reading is 32.5; psi
